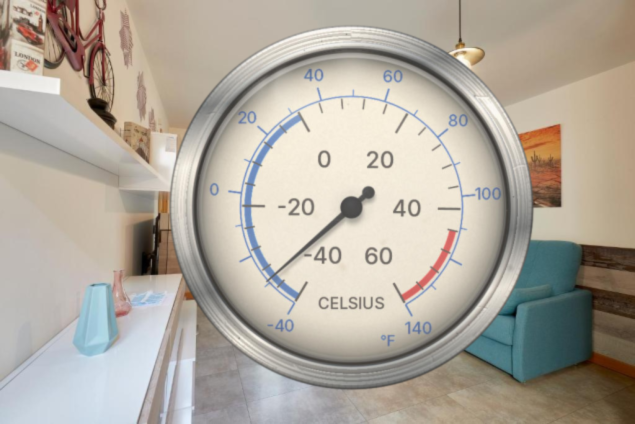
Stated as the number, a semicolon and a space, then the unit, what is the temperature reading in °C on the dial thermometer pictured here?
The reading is -34; °C
